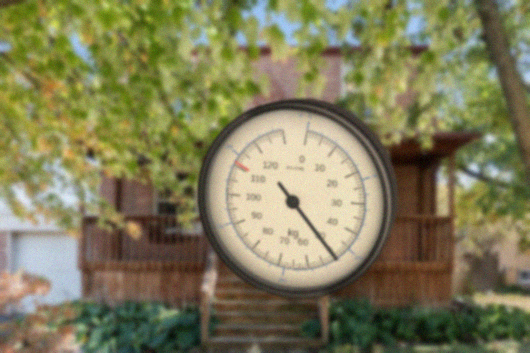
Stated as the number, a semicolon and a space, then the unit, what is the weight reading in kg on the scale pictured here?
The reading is 50; kg
